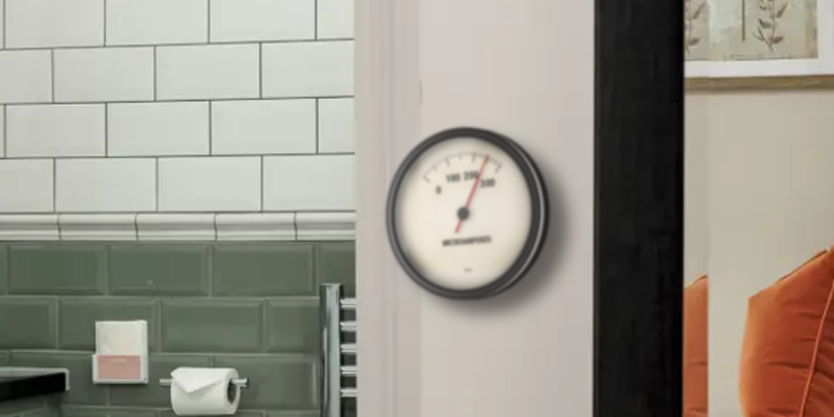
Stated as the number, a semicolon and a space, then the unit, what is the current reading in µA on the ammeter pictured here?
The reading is 250; µA
